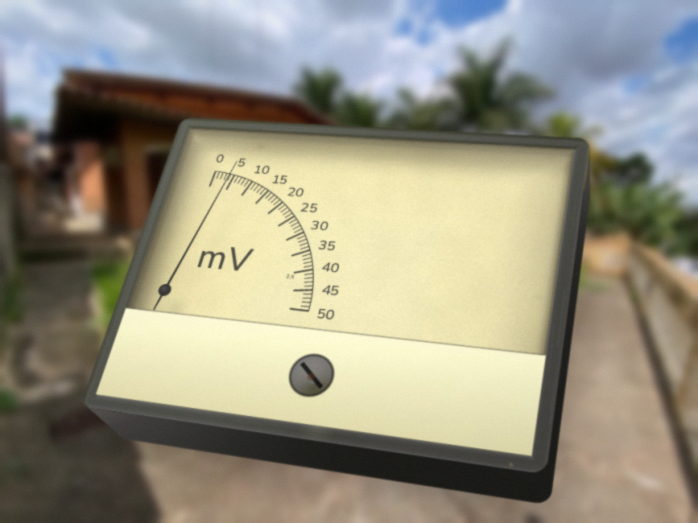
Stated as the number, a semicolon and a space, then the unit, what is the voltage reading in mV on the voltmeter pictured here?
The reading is 5; mV
